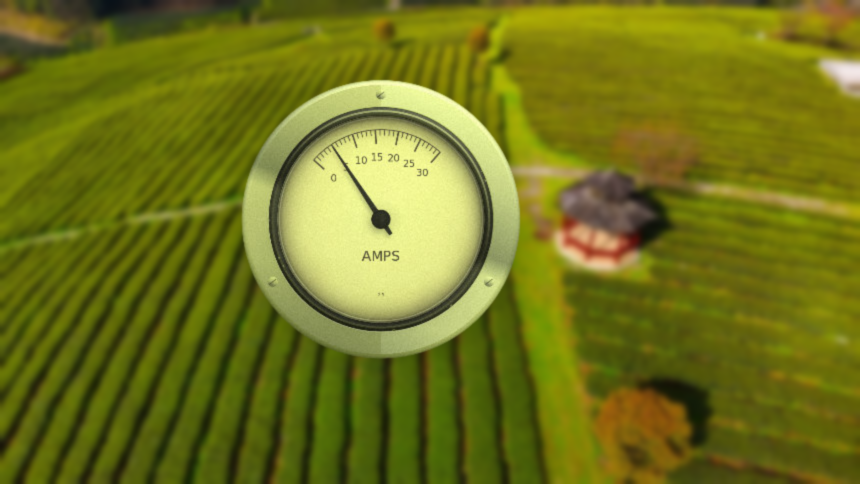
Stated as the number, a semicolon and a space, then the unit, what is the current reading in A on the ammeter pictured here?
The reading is 5; A
